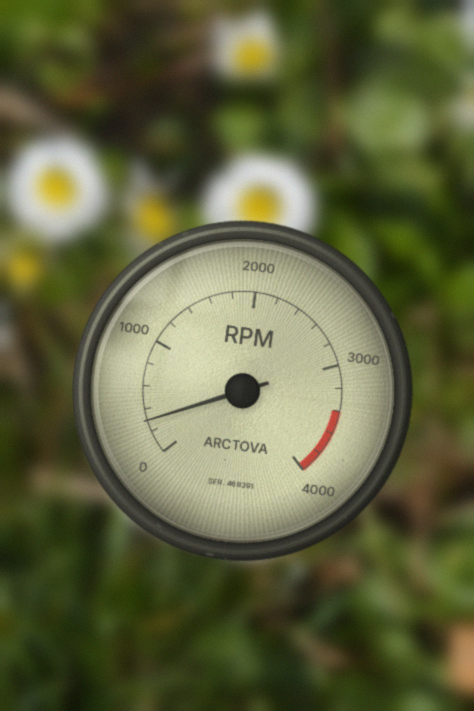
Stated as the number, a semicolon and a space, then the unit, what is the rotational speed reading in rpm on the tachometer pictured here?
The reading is 300; rpm
